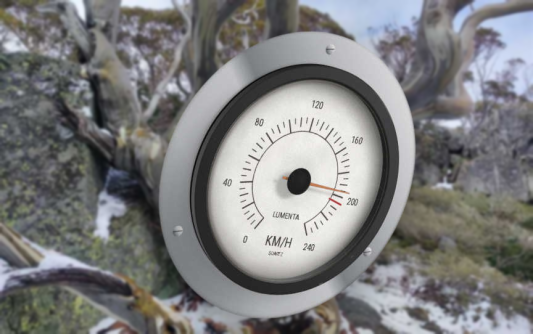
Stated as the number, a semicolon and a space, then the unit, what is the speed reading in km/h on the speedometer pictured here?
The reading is 195; km/h
